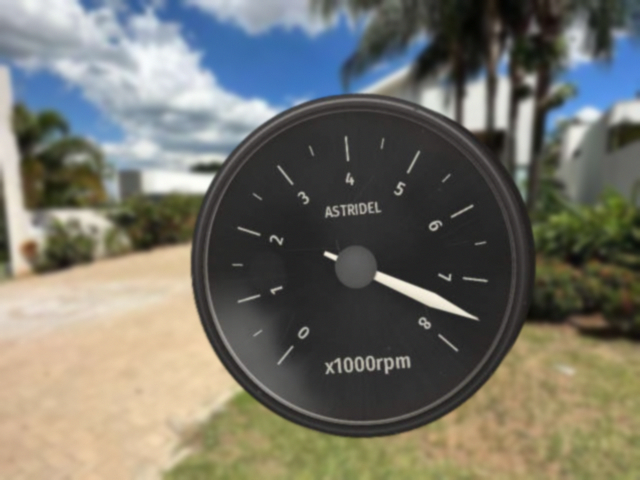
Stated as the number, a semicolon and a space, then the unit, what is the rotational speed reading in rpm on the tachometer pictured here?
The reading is 7500; rpm
